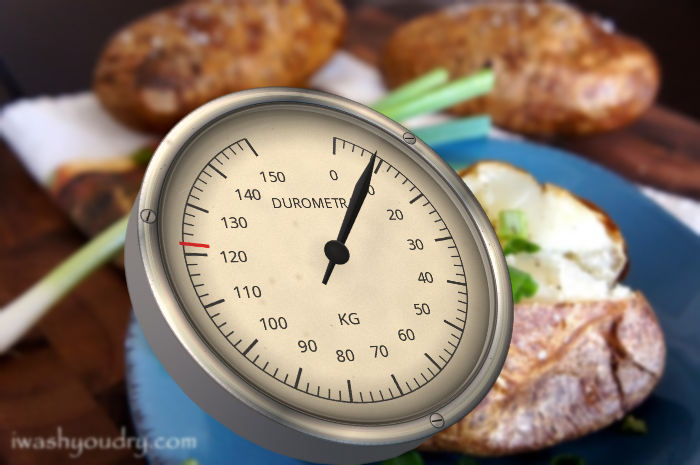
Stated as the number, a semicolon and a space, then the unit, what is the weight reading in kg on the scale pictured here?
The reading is 8; kg
